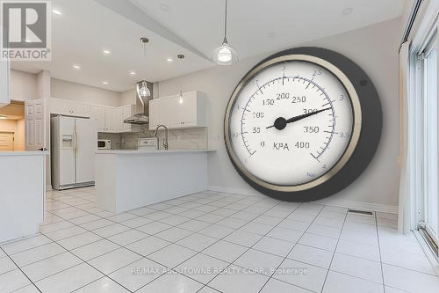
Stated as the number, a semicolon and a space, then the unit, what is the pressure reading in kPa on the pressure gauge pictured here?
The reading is 310; kPa
